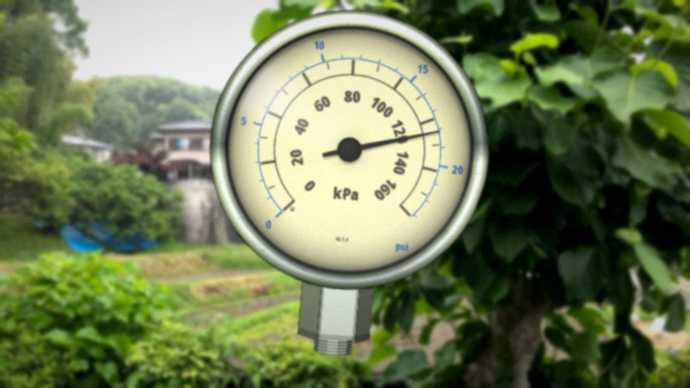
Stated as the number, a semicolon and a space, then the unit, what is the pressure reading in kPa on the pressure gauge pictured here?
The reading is 125; kPa
